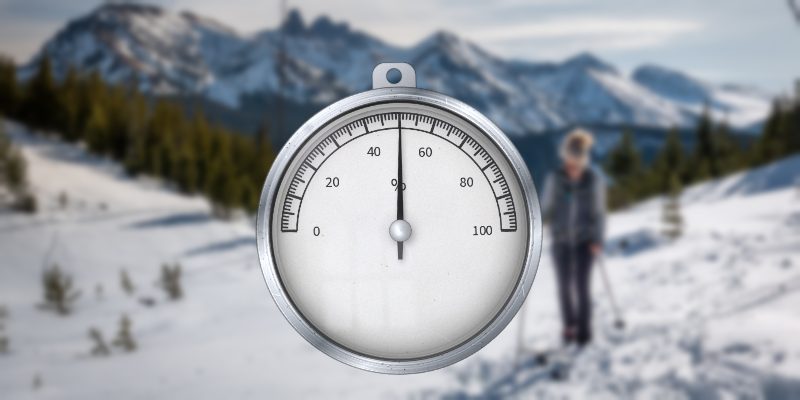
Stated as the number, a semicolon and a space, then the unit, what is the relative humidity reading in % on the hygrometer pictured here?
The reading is 50; %
